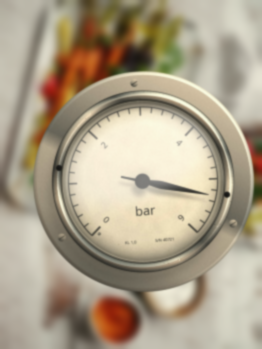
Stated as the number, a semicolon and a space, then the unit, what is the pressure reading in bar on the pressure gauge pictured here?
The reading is 5.3; bar
